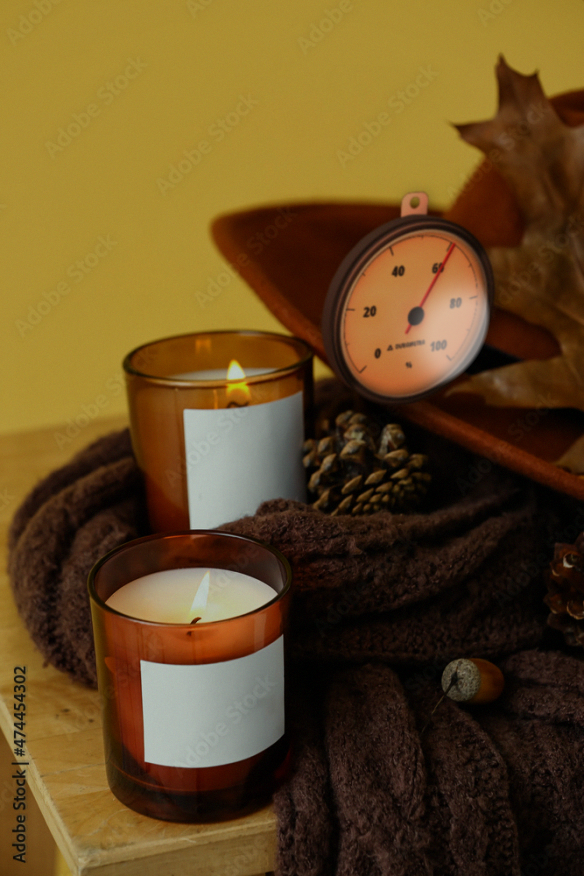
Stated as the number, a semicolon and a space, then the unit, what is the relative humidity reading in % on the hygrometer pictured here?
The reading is 60; %
